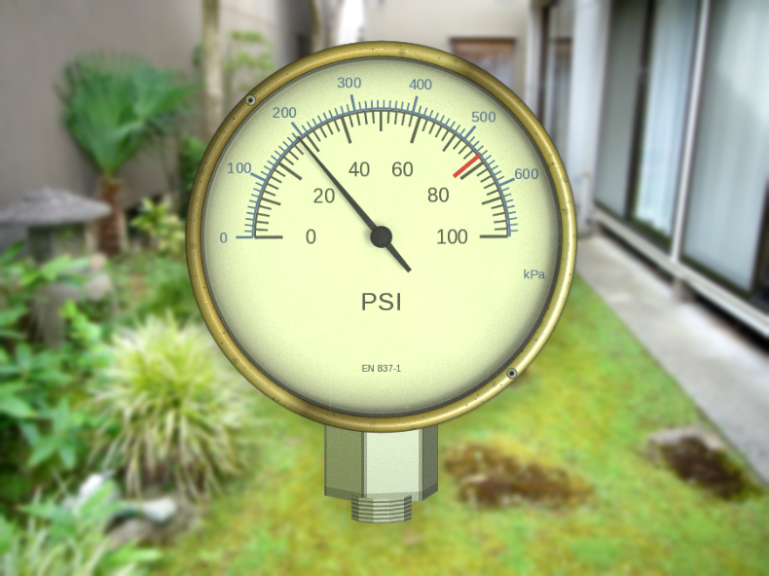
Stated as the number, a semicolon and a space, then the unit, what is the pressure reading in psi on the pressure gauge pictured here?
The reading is 28; psi
